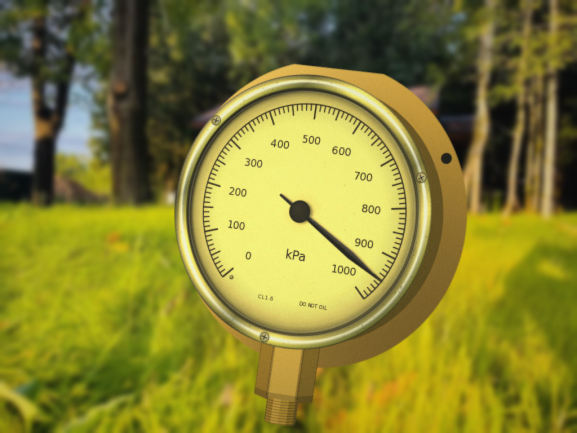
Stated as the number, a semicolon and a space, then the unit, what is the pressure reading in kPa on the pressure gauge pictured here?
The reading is 950; kPa
